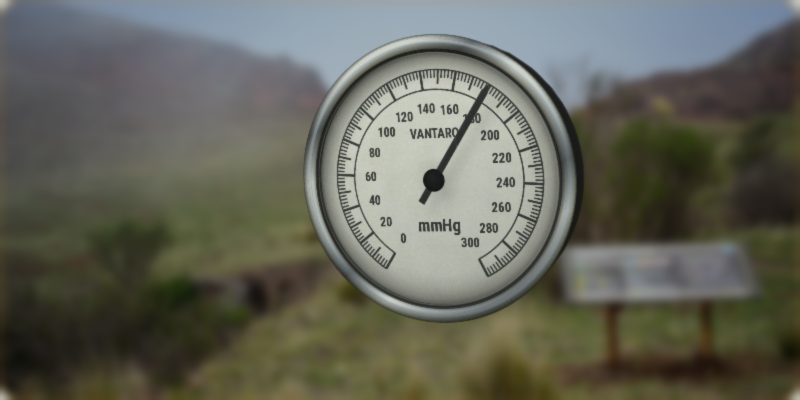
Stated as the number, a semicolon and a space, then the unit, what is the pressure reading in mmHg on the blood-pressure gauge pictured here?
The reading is 180; mmHg
